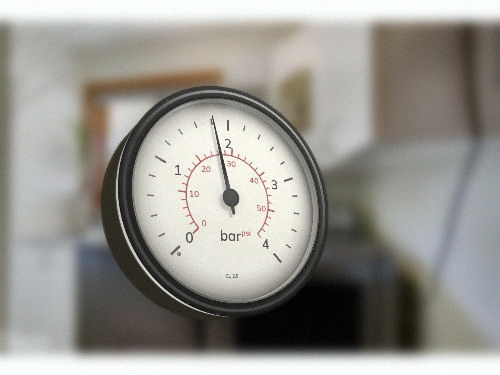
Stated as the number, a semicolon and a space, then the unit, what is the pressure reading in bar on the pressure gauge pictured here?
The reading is 1.8; bar
